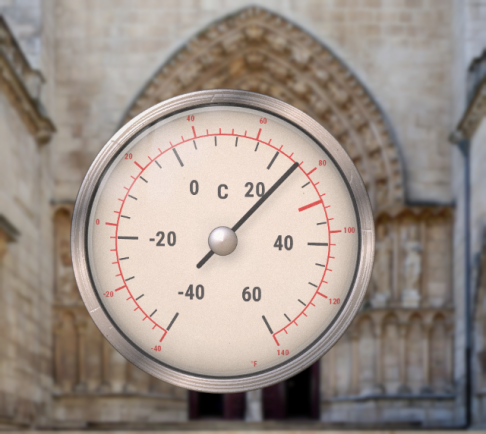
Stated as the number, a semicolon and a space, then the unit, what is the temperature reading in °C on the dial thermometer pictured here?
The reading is 24; °C
